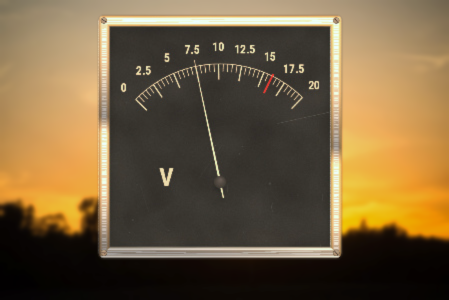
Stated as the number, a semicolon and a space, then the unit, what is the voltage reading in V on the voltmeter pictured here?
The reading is 7.5; V
